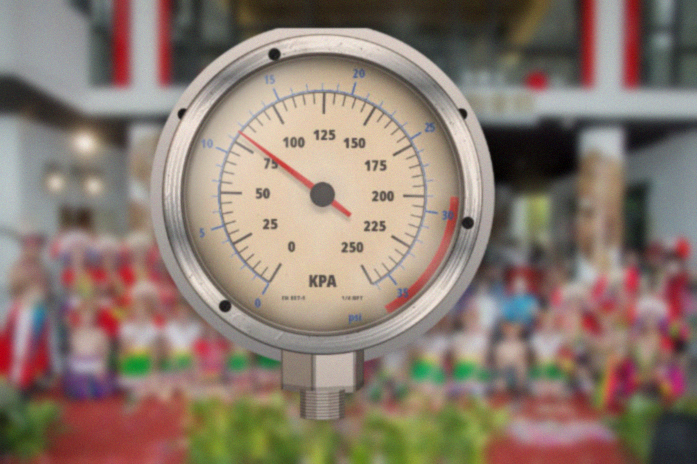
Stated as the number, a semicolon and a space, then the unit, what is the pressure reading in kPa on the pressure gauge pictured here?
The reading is 80; kPa
